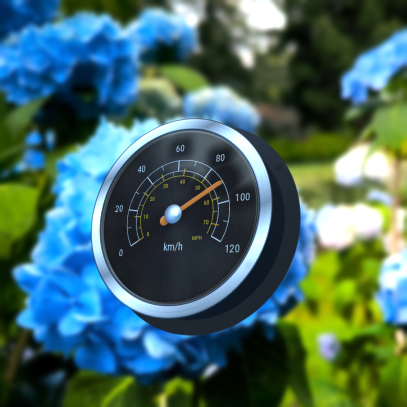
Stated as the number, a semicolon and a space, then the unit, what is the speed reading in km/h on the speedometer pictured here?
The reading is 90; km/h
